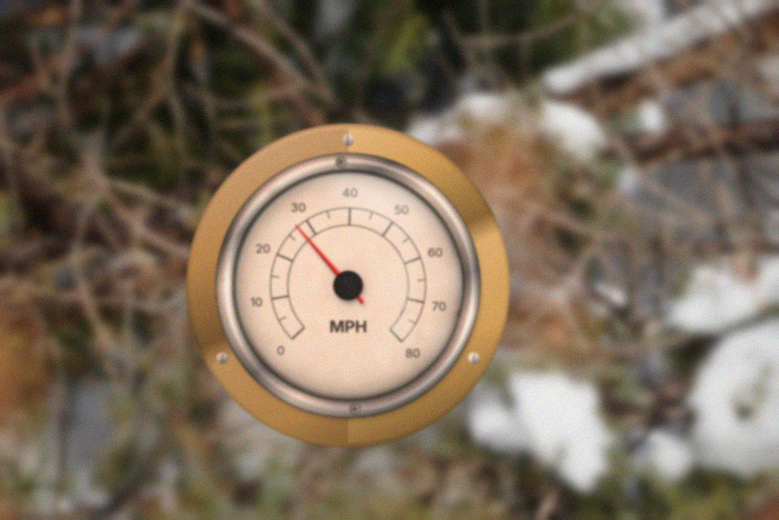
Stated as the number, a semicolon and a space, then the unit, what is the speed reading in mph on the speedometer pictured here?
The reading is 27.5; mph
